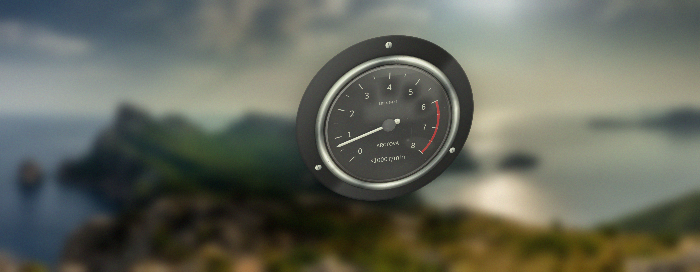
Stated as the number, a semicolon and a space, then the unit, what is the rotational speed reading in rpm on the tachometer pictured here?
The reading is 750; rpm
